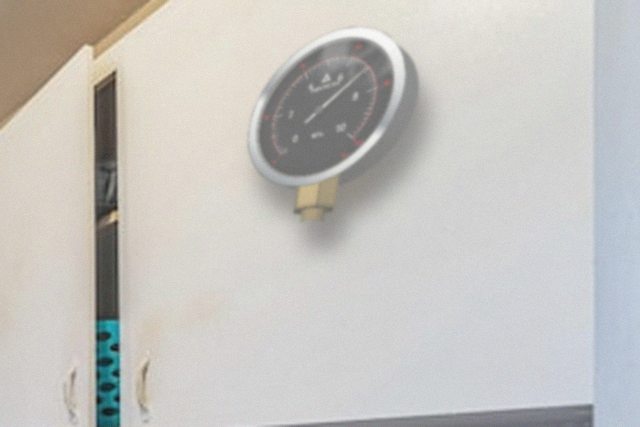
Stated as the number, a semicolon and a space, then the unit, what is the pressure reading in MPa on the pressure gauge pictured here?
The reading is 7; MPa
